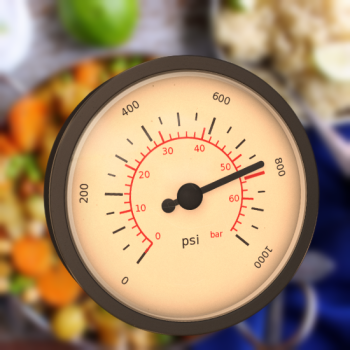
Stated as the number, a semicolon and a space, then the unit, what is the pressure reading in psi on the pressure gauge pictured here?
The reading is 775; psi
